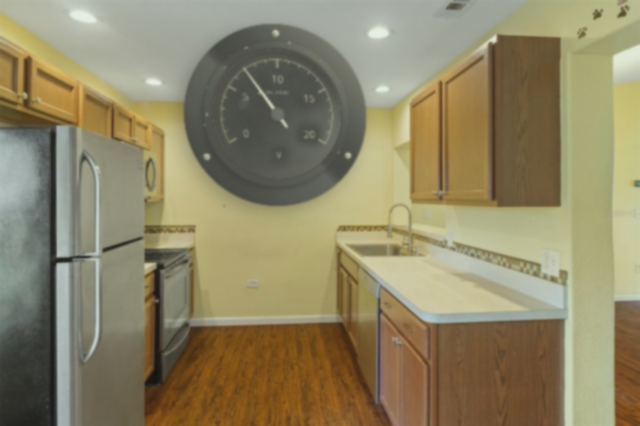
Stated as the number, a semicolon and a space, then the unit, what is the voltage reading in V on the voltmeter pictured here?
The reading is 7; V
